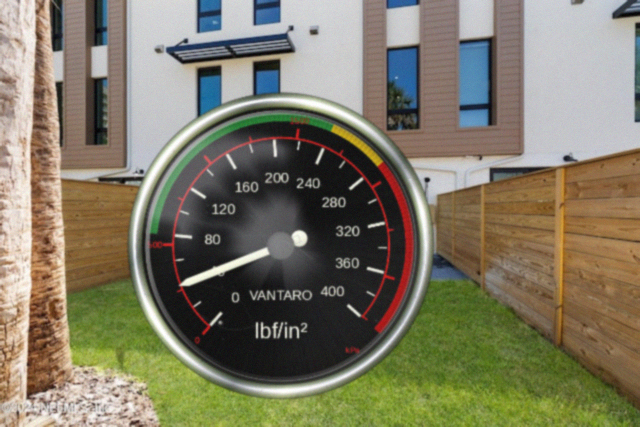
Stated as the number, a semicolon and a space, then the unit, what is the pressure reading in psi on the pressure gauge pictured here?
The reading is 40; psi
